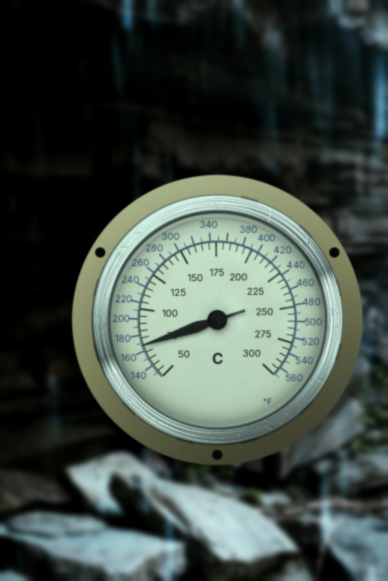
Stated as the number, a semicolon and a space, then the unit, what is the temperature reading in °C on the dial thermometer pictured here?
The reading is 75; °C
